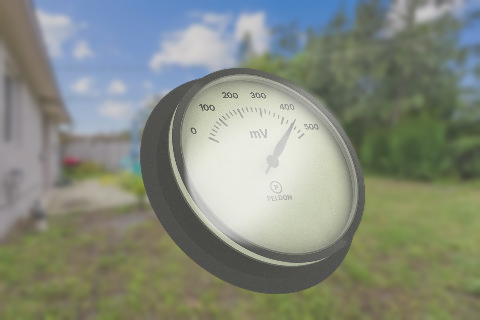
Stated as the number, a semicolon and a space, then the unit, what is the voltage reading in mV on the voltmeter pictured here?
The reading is 440; mV
